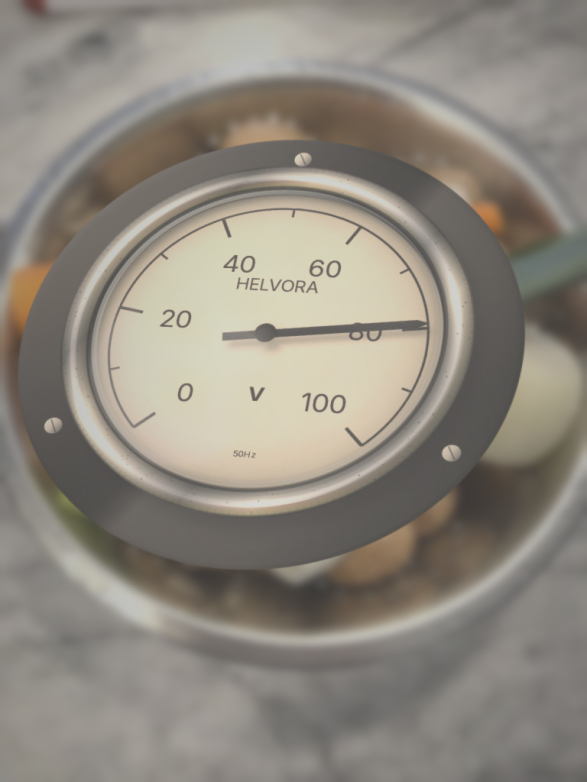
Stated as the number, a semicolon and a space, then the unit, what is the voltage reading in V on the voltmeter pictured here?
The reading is 80; V
